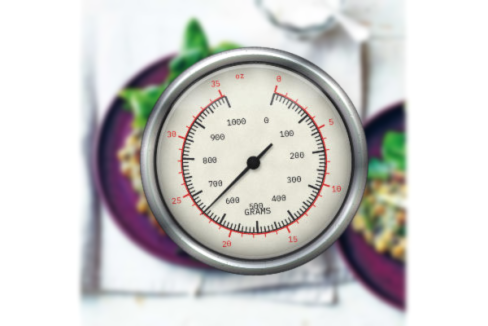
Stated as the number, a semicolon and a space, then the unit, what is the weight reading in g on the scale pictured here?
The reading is 650; g
